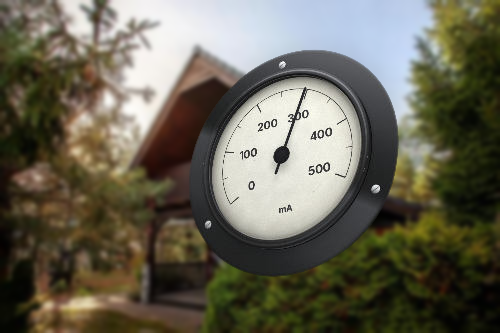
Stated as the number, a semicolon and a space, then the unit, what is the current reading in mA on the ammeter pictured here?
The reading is 300; mA
